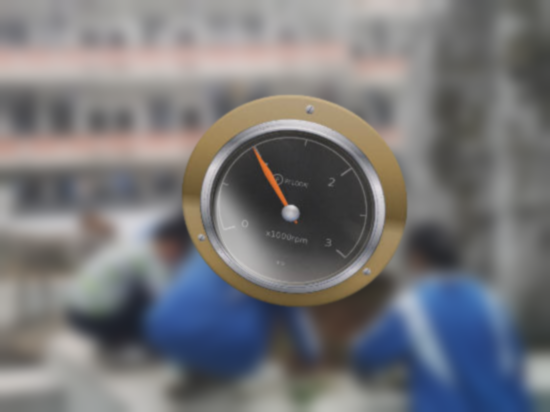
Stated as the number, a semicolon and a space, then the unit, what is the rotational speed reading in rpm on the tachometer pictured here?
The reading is 1000; rpm
